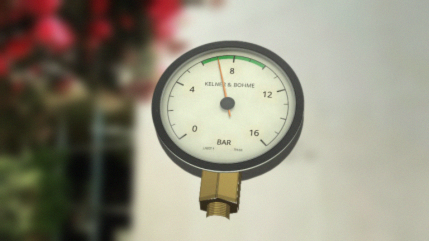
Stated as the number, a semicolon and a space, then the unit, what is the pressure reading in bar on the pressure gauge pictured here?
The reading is 7; bar
